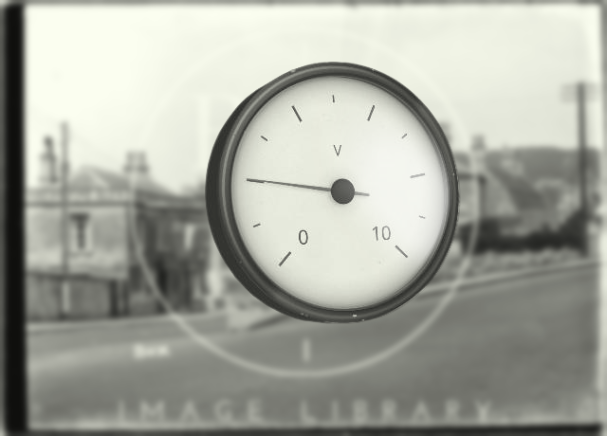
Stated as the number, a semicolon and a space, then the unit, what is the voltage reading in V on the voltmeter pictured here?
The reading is 2; V
